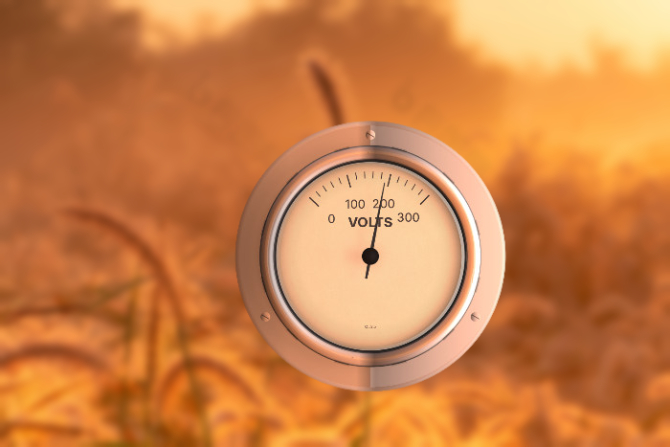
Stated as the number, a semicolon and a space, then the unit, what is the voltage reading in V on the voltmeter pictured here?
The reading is 190; V
